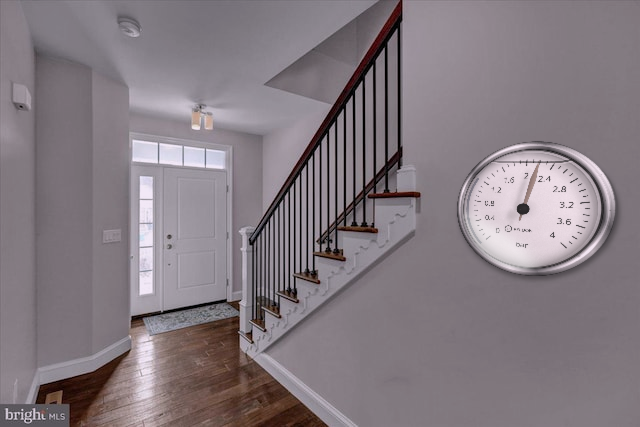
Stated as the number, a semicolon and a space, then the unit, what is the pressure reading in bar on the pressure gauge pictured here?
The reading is 2.2; bar
